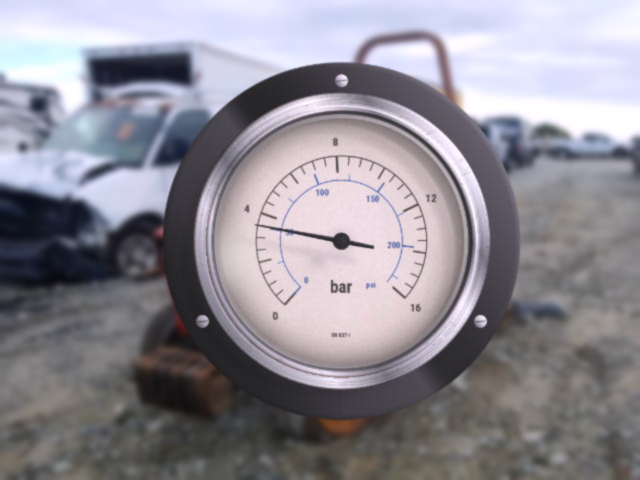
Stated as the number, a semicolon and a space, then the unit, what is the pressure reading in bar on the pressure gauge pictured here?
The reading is 3.5; bar
